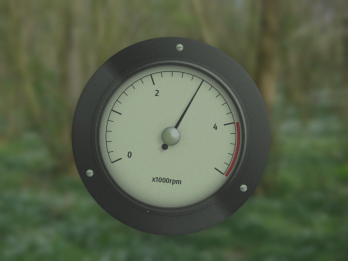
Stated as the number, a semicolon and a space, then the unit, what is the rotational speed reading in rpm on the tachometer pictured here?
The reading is 3000; rpm
